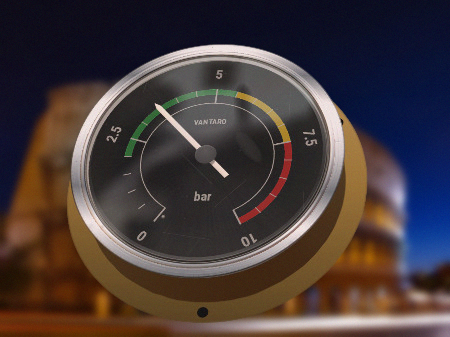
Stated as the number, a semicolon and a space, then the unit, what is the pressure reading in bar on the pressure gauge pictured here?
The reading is 3.5; bar
